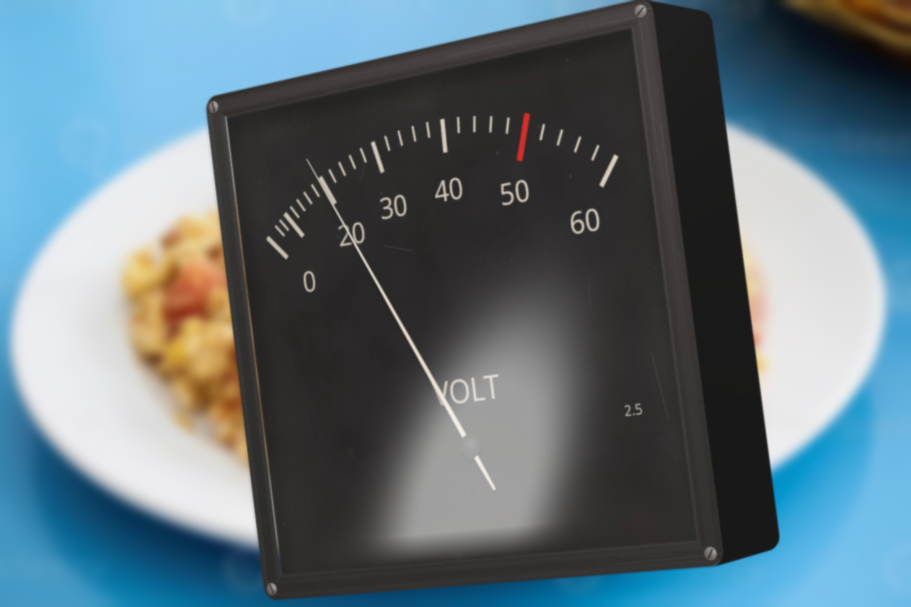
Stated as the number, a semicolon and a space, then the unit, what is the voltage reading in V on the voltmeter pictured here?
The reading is 20; V
